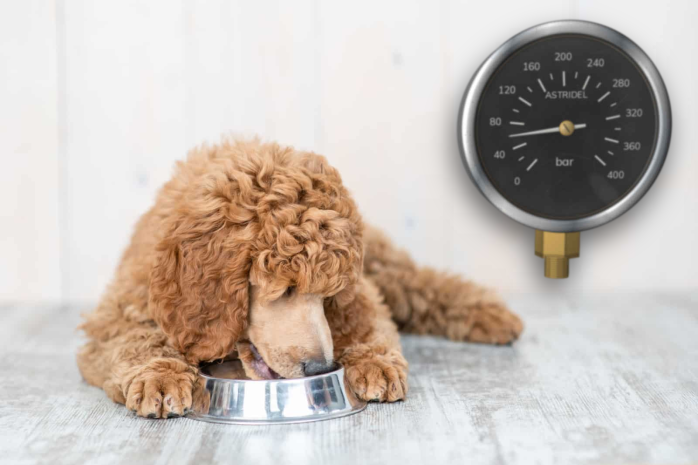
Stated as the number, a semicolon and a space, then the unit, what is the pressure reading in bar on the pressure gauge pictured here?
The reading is 60; bar
